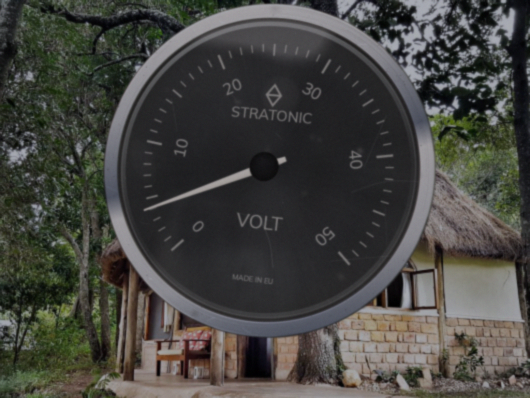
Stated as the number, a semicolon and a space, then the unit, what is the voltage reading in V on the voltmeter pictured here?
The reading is 4; V
